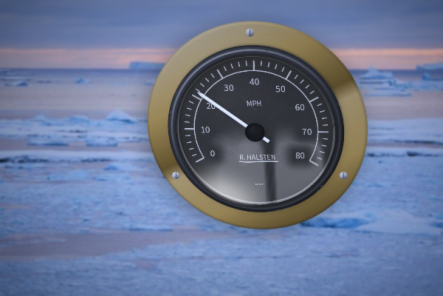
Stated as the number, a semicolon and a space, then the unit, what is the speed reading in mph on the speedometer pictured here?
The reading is 22; mph
